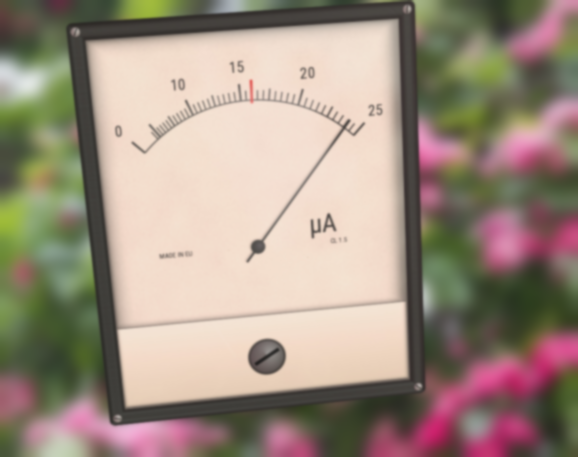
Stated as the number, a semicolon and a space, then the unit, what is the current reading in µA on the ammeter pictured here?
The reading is 24; µA
